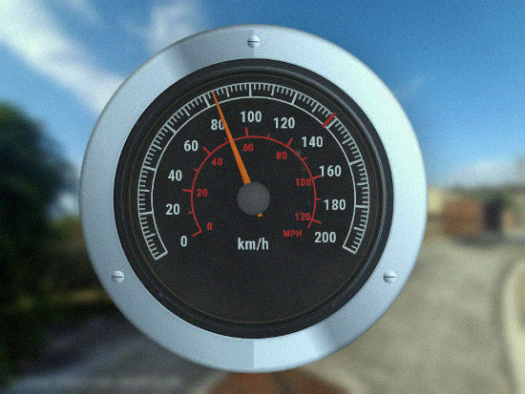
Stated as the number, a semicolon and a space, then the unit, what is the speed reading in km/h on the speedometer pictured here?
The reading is 84; km/h
